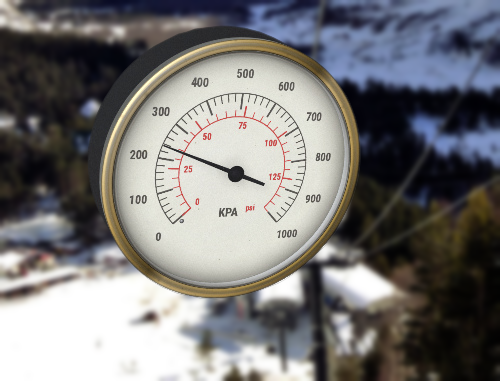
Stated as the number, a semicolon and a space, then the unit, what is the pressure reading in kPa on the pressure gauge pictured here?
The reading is 240; kPa
